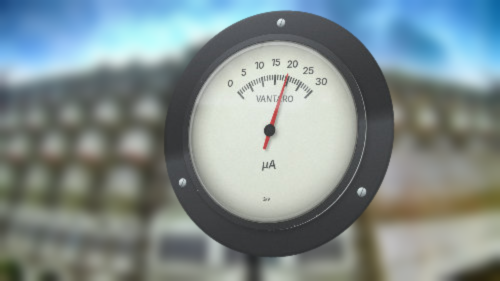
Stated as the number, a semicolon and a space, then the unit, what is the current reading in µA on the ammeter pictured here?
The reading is 20; µA
